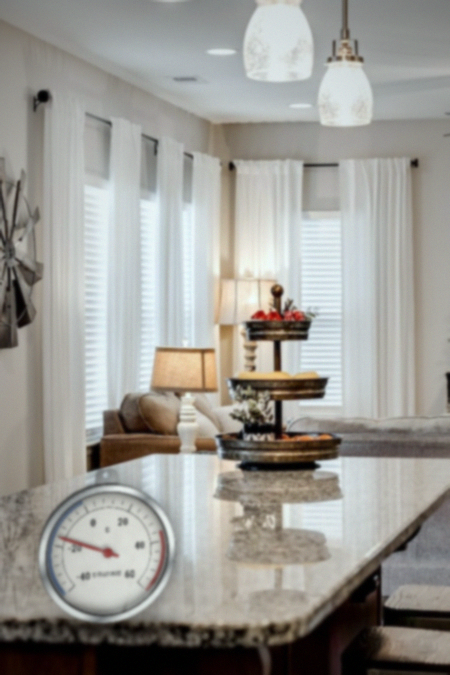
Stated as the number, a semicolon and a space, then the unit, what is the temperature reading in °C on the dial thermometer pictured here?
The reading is -16; °C
